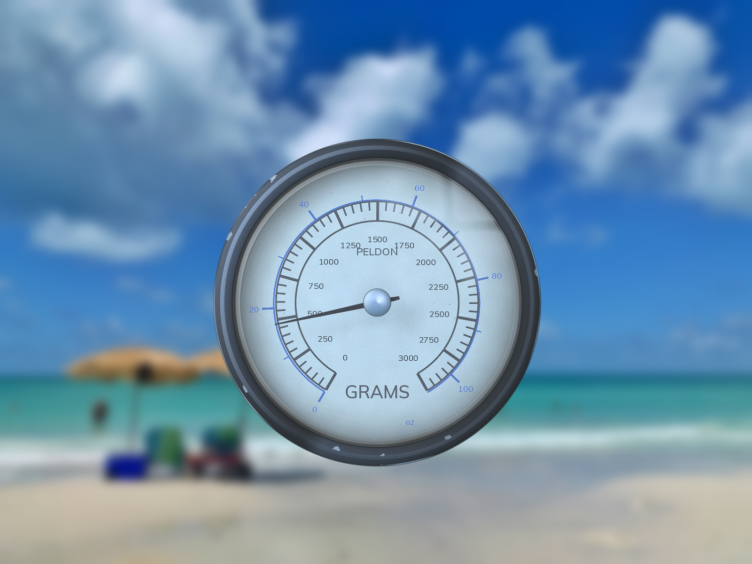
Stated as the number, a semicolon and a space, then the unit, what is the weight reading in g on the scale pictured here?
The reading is 475; g
